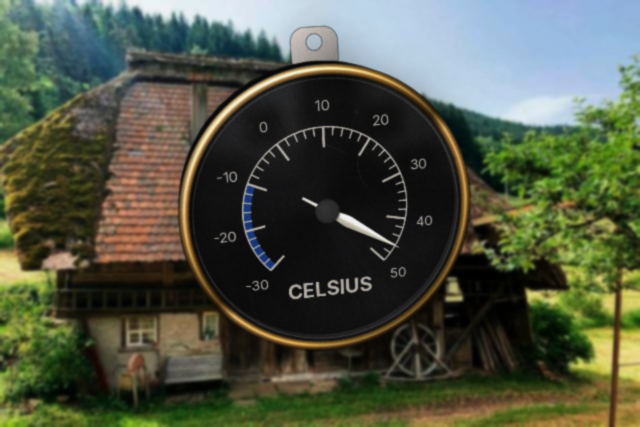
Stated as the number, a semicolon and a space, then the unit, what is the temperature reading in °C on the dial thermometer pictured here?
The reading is 46; °C
